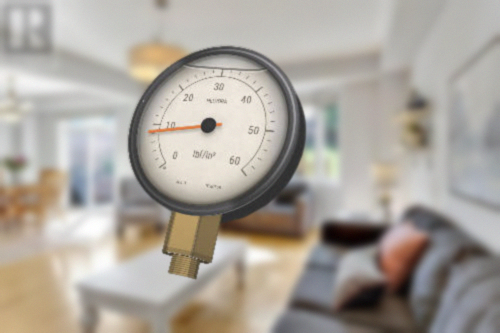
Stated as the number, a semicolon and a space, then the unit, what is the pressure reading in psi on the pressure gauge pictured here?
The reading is 8; psi
